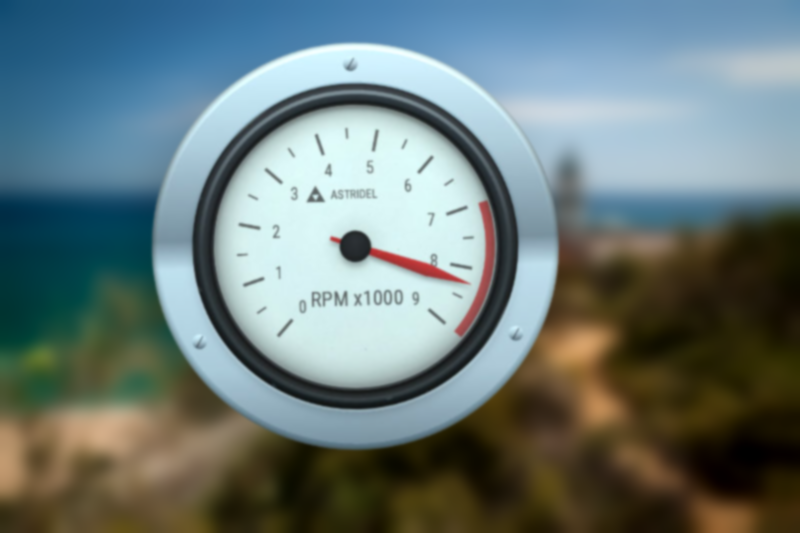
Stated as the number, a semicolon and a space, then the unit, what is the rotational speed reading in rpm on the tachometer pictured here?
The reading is 8250; rpm
